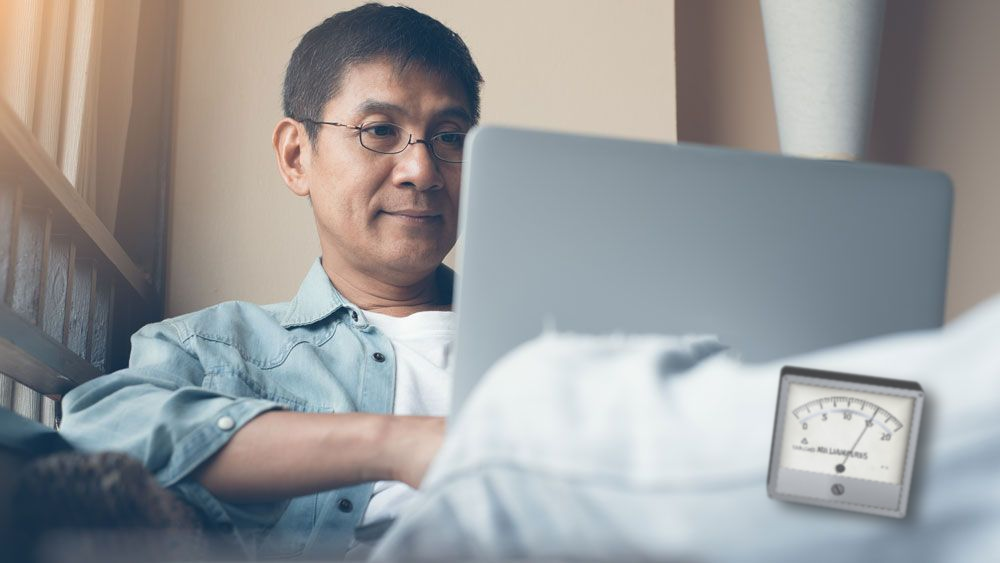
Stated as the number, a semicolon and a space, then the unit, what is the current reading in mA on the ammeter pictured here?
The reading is 15; mA
